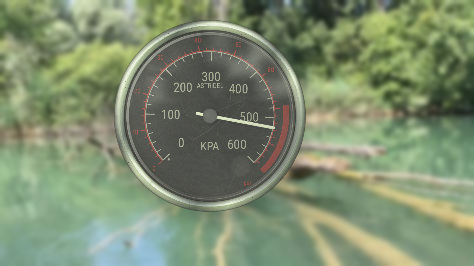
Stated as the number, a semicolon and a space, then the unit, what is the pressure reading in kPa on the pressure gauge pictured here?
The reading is 520; kPa
